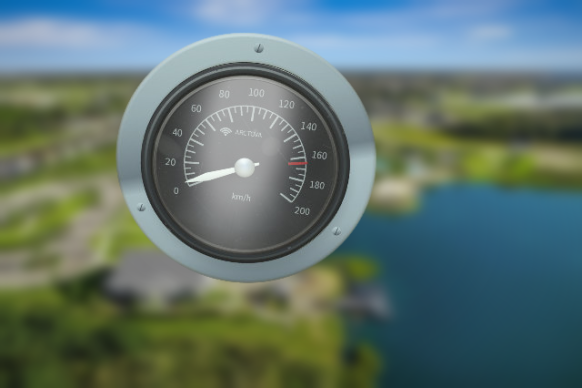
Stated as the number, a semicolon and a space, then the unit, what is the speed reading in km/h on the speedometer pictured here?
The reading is 5; km/h
